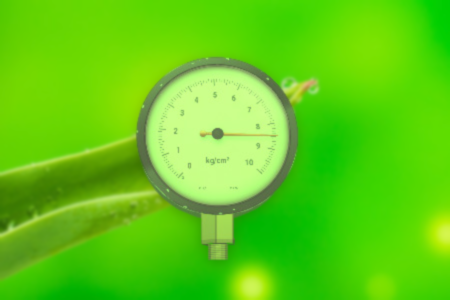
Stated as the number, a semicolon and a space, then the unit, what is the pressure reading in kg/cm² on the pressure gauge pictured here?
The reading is 8.5; kg/cm²
